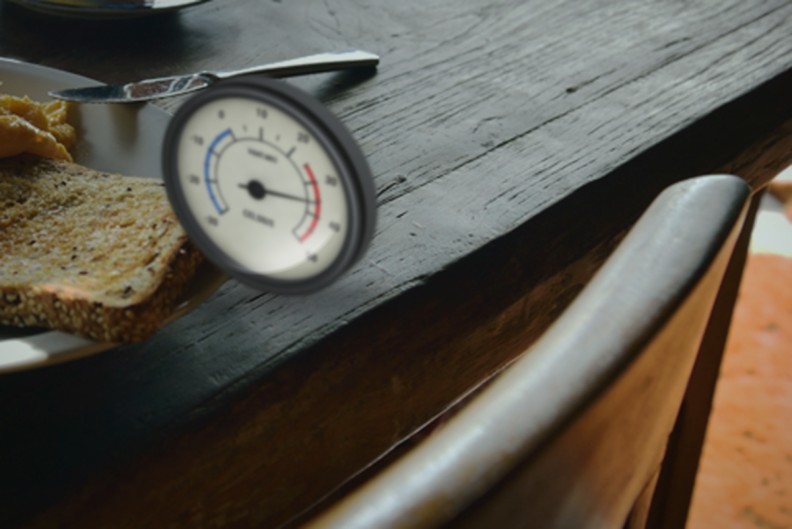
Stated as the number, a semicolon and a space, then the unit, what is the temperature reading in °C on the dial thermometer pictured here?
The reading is 35; °C
